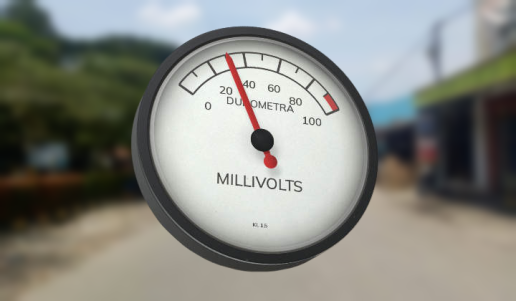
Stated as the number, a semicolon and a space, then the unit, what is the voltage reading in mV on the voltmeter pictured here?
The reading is 30; mV
